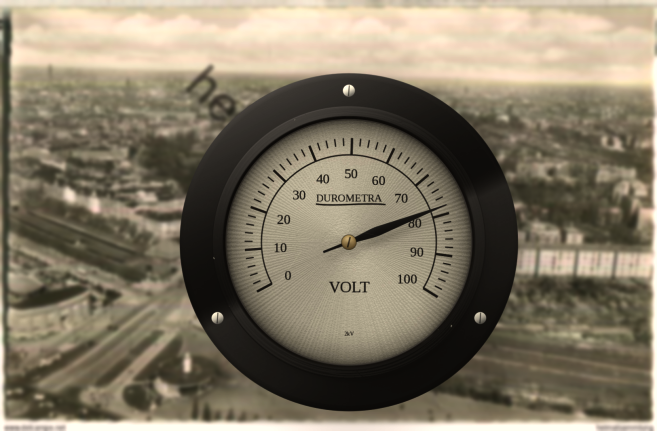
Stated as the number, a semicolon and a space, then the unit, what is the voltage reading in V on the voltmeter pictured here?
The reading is 78; V
